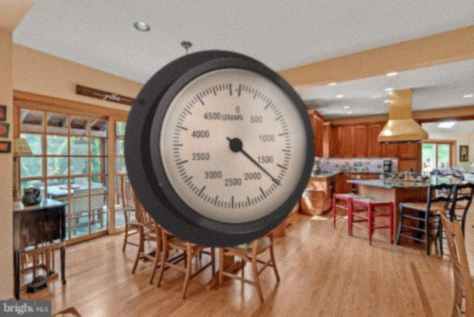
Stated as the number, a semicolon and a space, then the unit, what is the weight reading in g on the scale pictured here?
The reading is 1750; g
